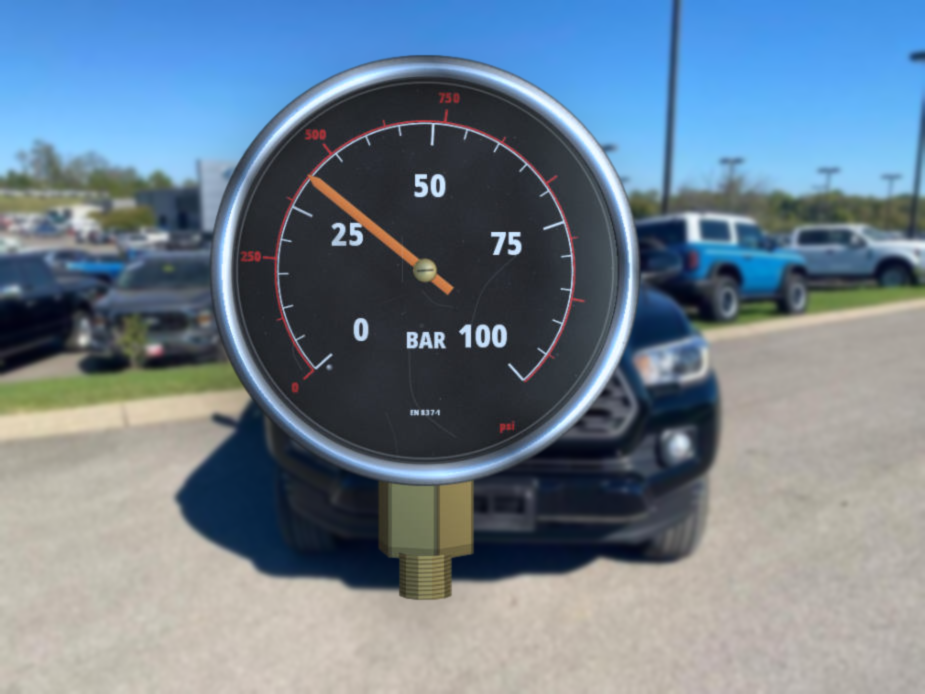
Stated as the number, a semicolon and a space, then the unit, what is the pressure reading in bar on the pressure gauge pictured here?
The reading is 30; bar
